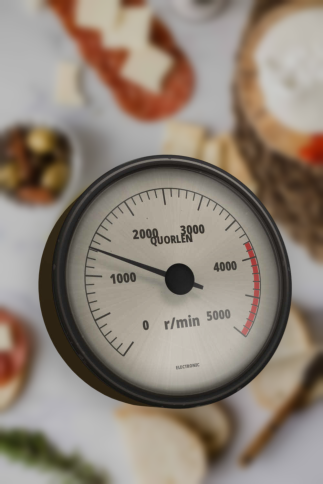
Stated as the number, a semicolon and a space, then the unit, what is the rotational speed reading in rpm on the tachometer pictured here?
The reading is 1300; rpm
